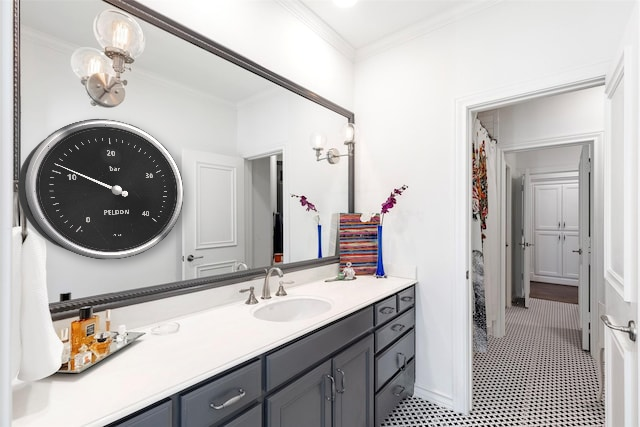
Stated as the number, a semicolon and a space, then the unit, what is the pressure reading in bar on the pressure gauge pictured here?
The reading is 11; bar
